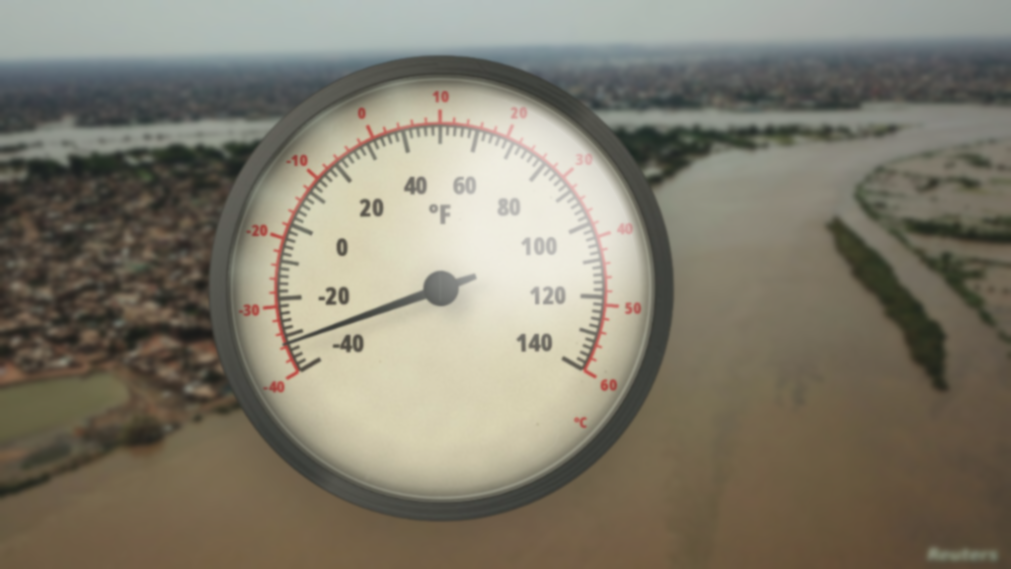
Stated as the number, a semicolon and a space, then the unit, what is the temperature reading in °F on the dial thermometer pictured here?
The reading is -32; °F
